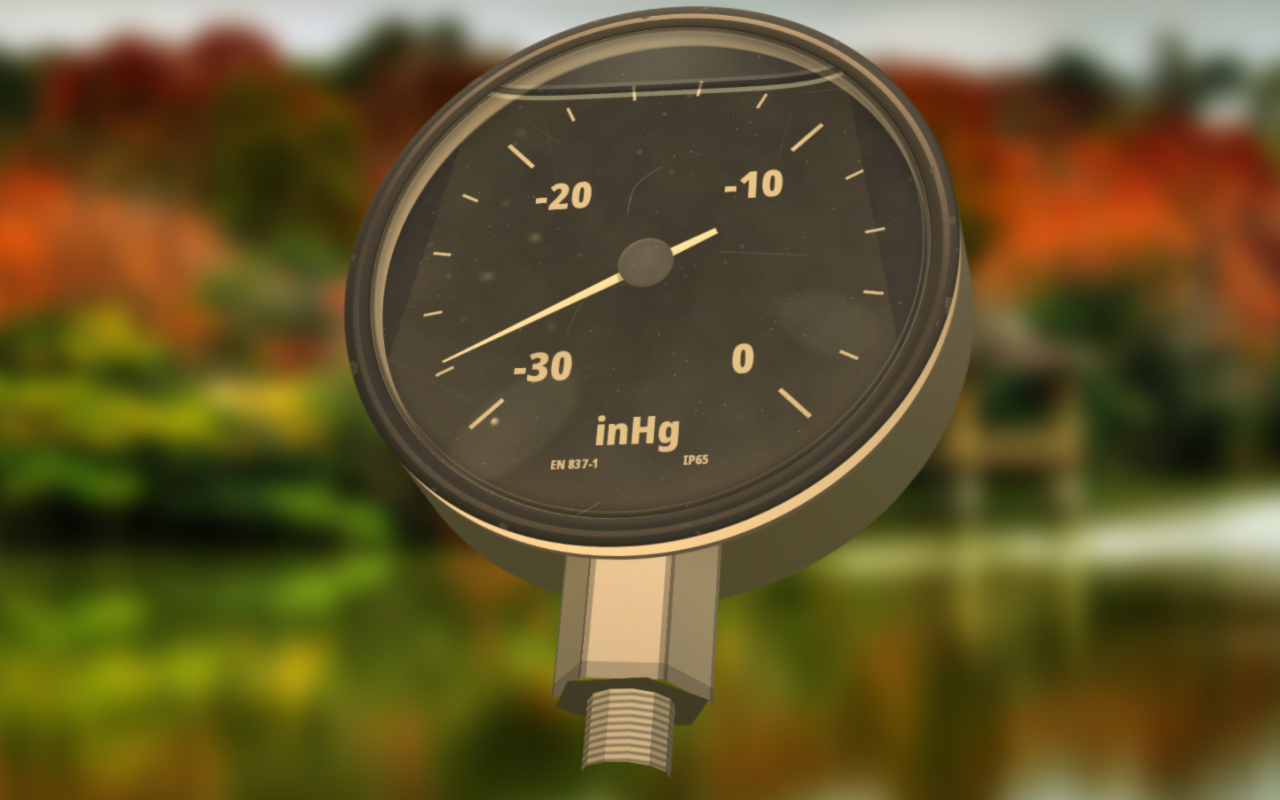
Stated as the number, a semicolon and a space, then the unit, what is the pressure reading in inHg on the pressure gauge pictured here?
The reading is -28; inHg
